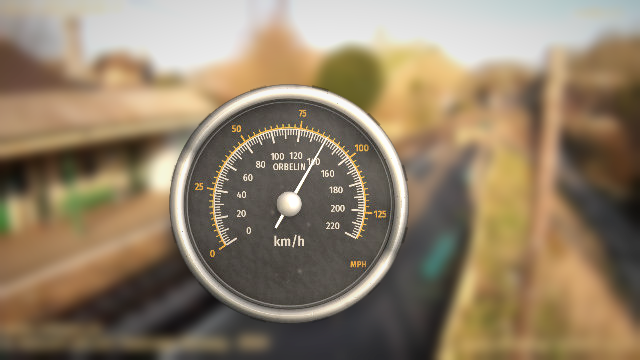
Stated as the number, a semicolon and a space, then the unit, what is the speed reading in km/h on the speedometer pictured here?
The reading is 140; km/h
